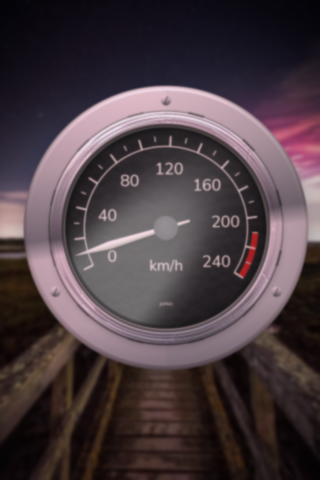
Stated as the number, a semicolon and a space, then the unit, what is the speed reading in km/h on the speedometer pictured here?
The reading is 10; km/h
